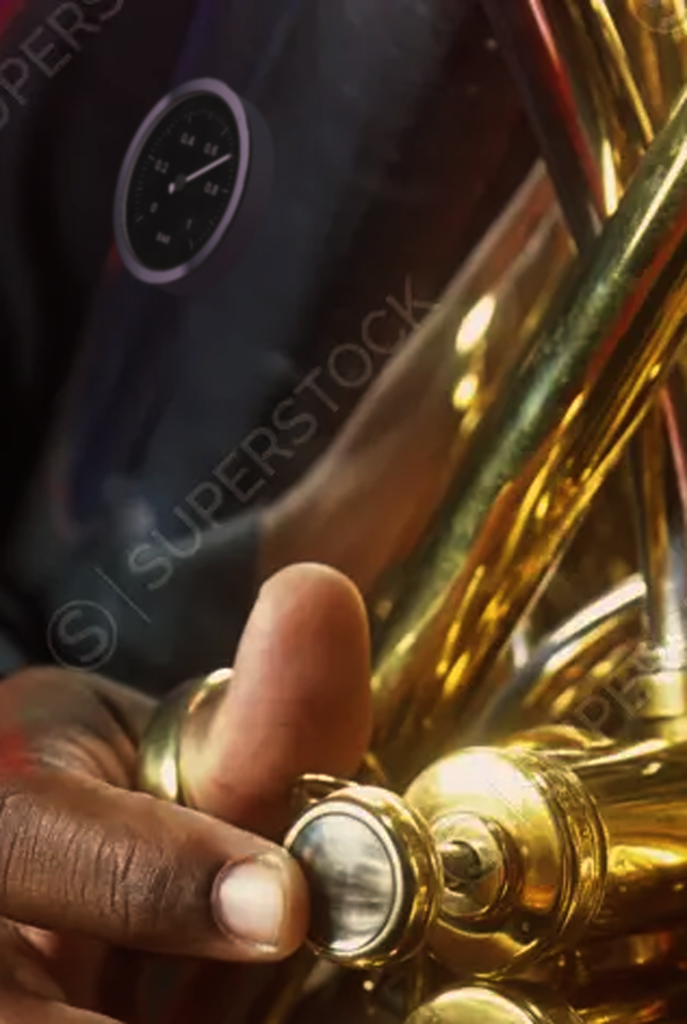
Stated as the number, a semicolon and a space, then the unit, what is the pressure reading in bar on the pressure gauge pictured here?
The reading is 0.7; bar
